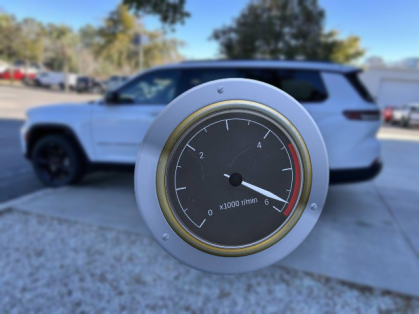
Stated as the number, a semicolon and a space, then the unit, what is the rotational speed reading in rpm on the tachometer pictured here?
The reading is 5750; rpm
